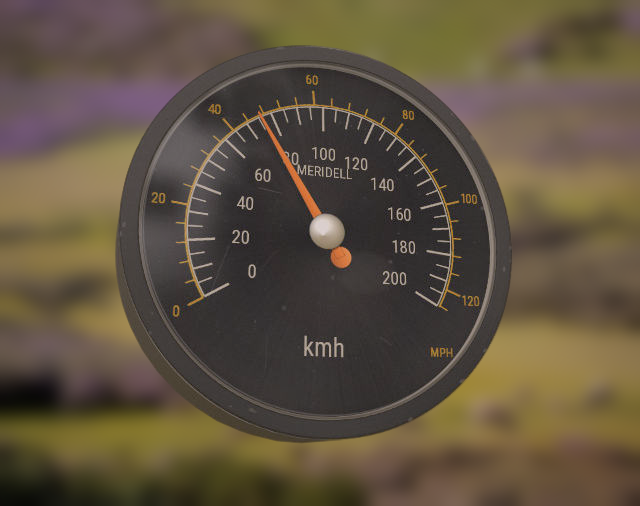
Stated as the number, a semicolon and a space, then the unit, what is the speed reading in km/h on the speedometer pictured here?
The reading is 75; km/h
